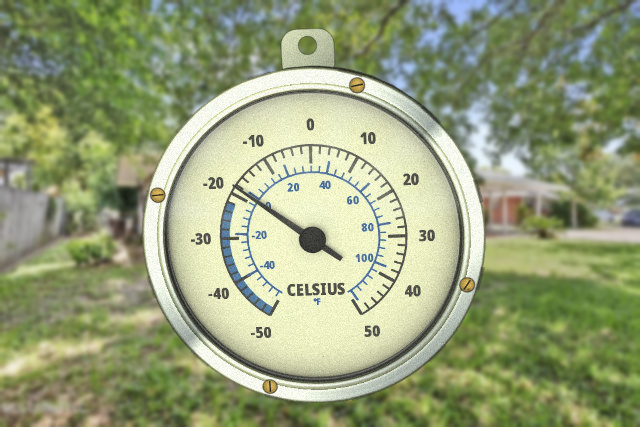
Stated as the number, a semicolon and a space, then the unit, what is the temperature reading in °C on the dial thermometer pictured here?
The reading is -18; °C
